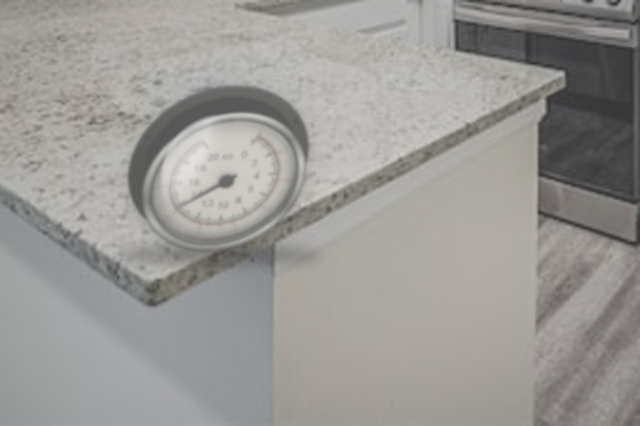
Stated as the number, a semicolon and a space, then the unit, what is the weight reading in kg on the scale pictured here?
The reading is 14; kg
